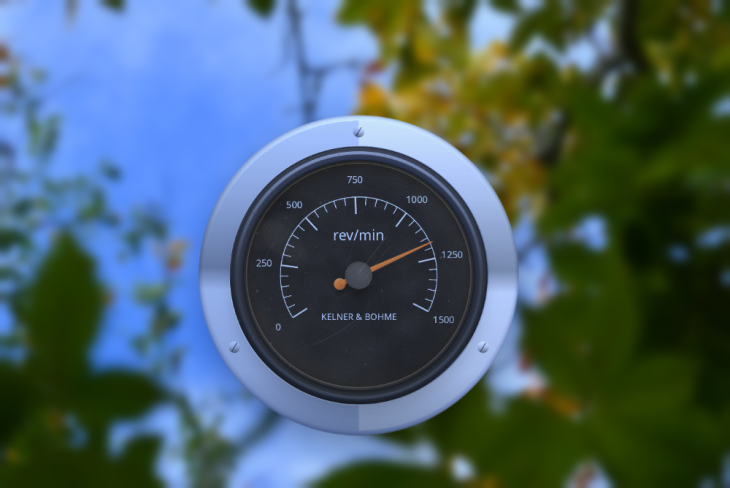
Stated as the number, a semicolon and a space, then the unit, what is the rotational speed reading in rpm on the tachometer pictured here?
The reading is 1175; rpm
